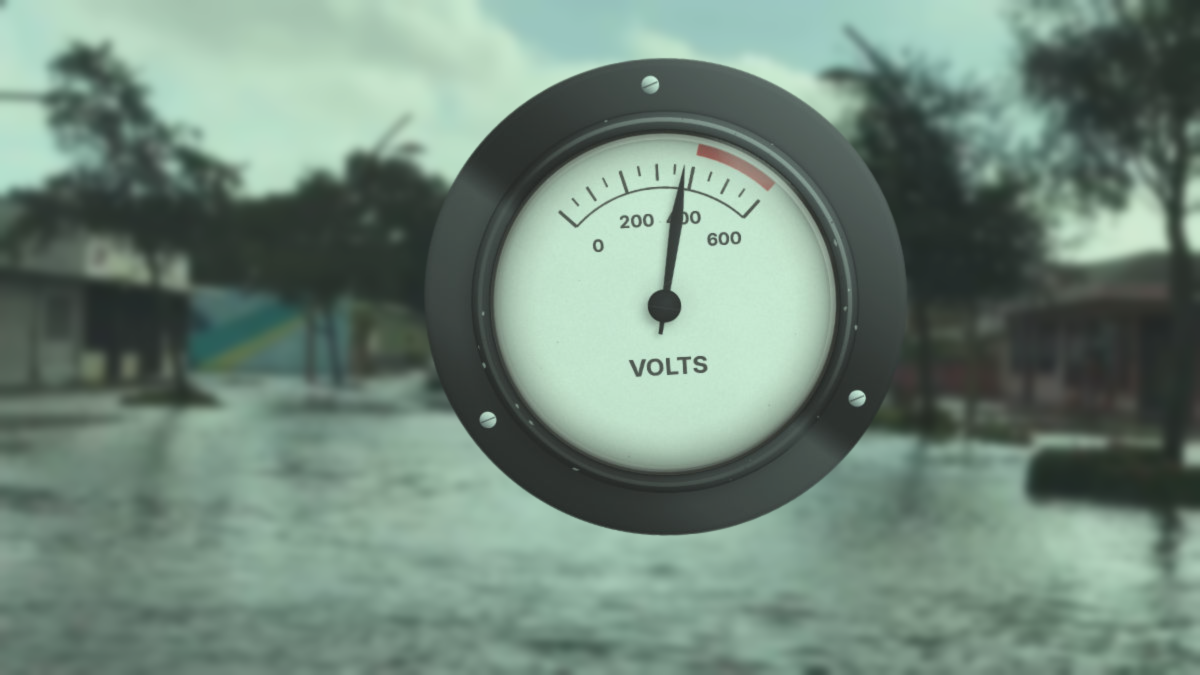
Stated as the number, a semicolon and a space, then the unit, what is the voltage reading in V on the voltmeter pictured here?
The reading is 375; V
